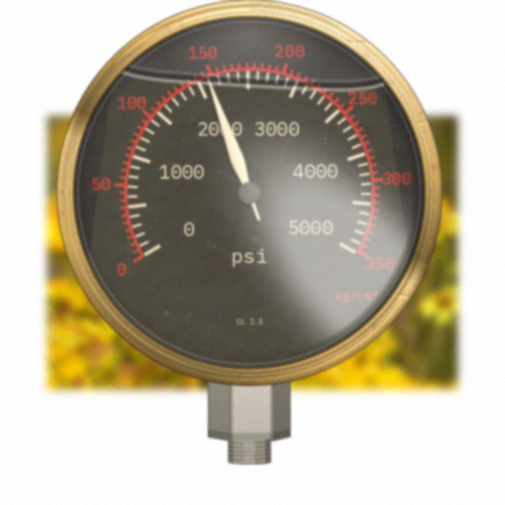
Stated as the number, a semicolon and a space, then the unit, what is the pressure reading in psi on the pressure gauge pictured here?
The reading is 2100; psi
